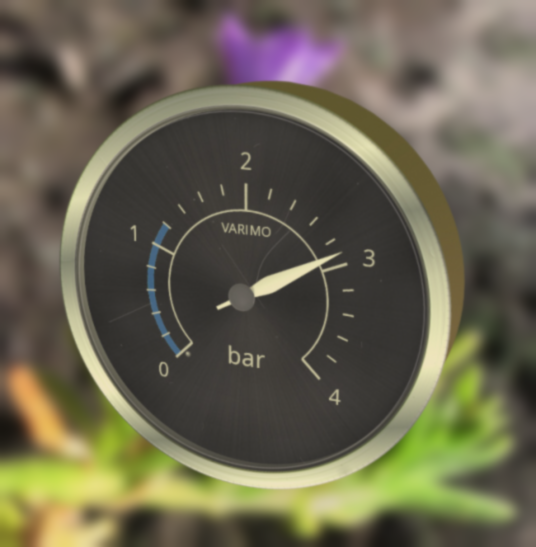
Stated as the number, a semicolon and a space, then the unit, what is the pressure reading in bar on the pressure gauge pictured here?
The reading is 2.9; bar
